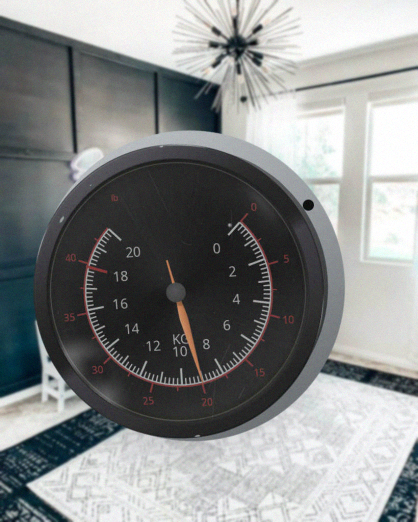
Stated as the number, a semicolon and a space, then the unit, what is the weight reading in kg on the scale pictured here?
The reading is 9; kg
